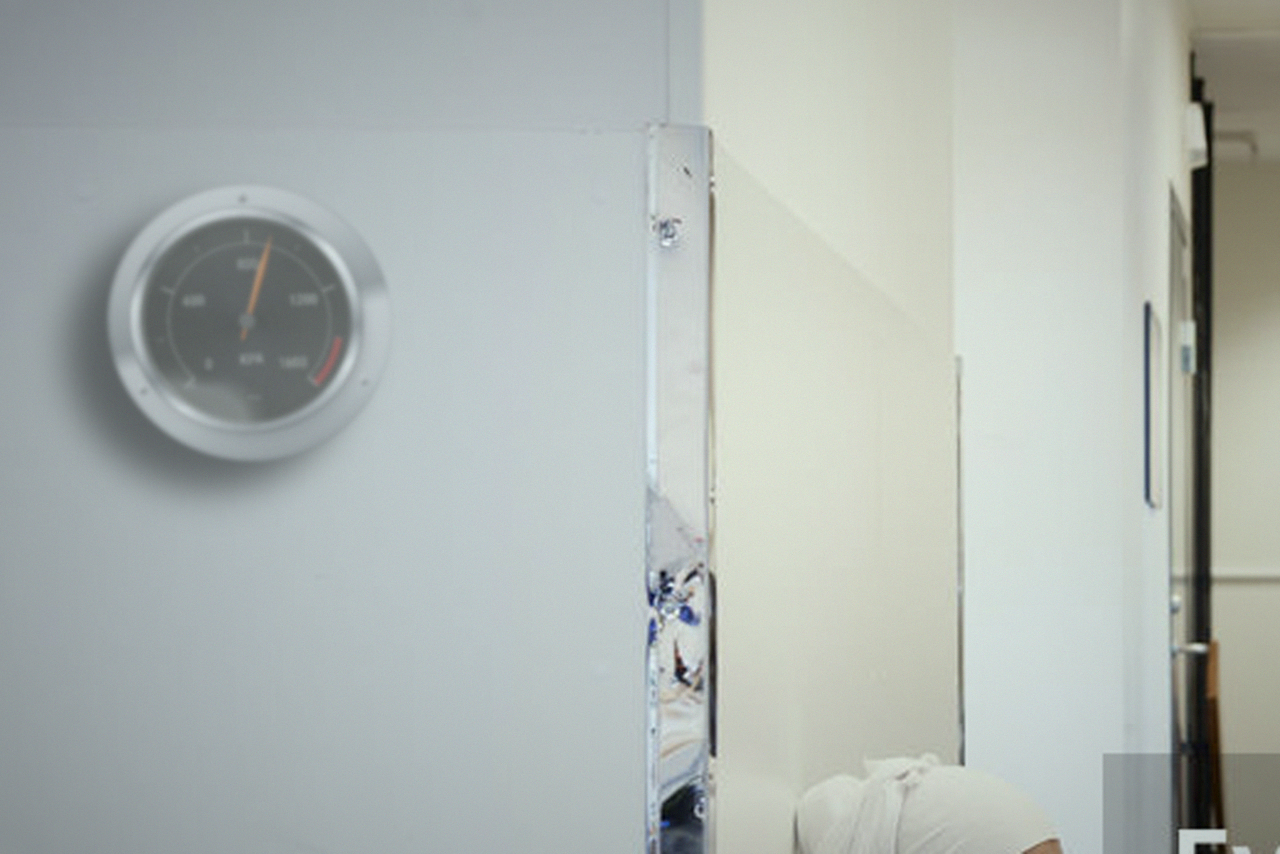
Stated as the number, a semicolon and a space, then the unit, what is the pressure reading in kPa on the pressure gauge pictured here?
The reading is 900; kPa
